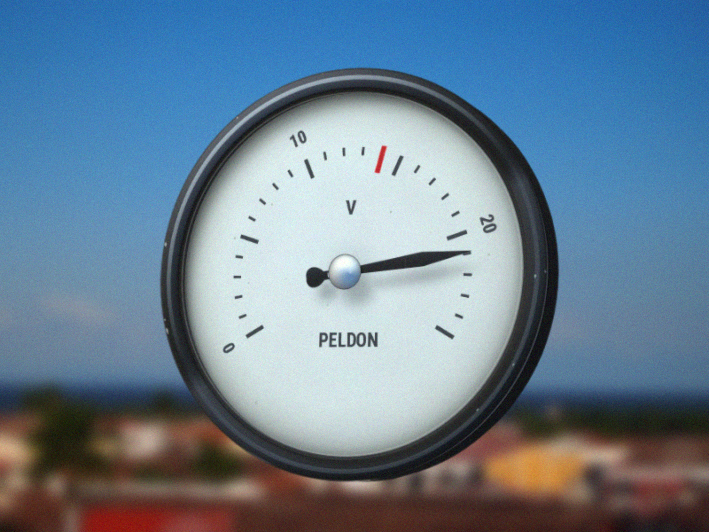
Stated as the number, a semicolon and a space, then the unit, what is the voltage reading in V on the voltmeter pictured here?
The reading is 21; V
